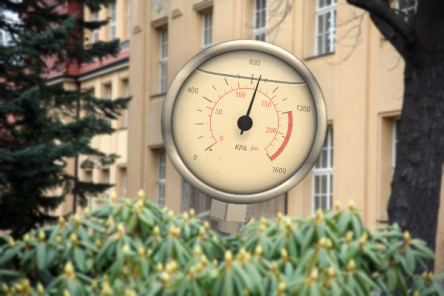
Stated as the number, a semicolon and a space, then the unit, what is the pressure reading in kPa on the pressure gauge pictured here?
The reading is 850; kPa
